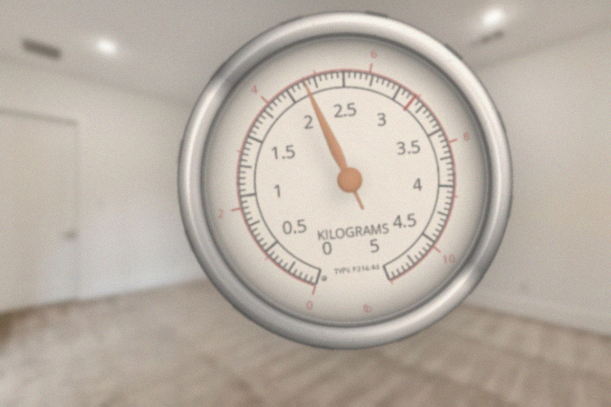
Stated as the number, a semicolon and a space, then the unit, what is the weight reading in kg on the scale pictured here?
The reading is 2.15; kg
